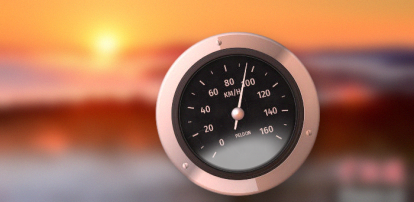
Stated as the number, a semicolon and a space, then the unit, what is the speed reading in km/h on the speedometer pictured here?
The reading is 95; km/h
